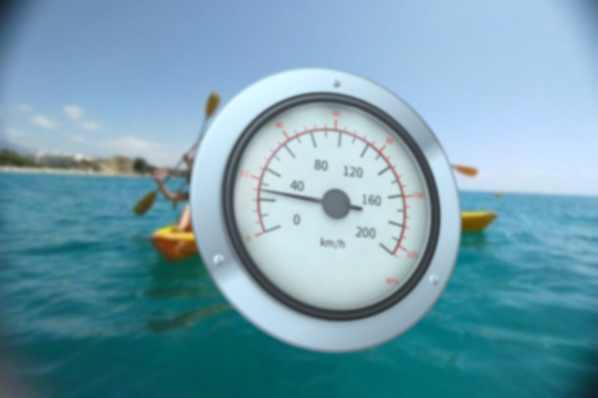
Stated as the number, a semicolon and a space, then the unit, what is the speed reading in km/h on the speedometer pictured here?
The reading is 25; km/h
